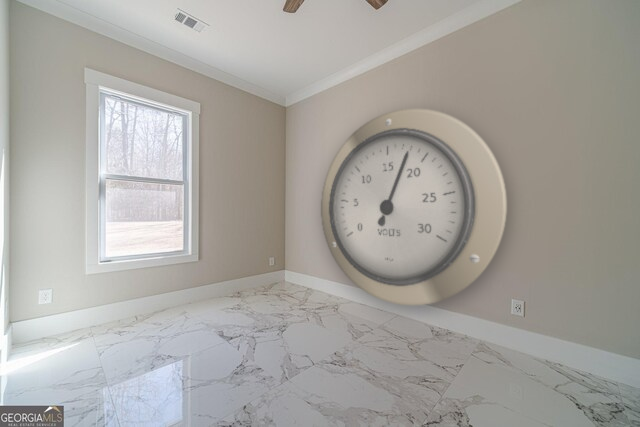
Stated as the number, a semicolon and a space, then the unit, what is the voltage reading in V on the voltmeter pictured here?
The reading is 18; V
